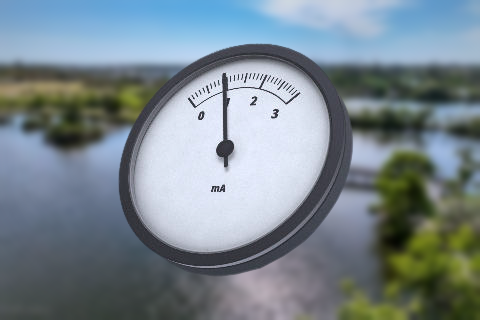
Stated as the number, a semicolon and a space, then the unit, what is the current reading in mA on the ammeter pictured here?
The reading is 1; mA
